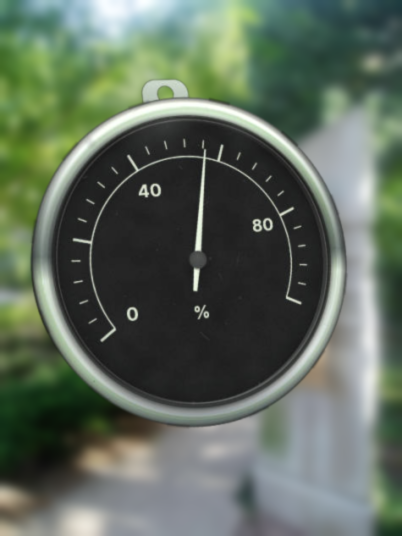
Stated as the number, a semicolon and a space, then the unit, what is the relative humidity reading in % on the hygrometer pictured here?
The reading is 56; %
